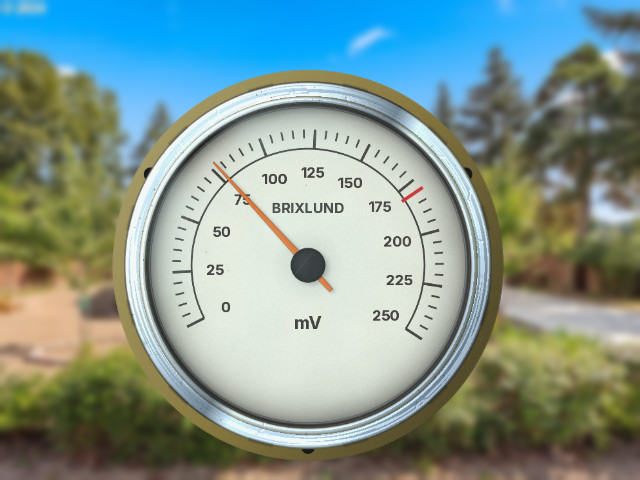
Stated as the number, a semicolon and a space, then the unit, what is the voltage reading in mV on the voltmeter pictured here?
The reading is 77.5; mV
